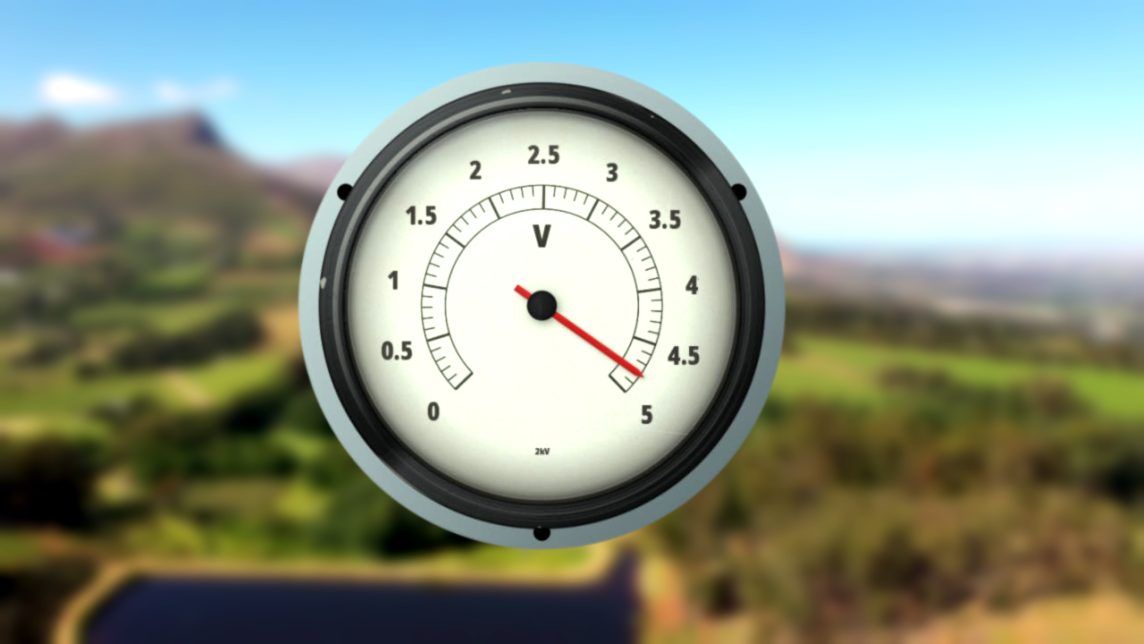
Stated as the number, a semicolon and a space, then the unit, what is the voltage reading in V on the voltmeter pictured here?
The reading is 4.8; V
